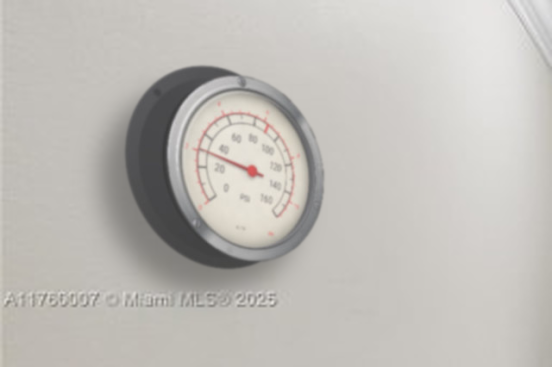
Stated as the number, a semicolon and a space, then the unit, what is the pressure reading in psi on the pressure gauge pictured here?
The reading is 30; psi
